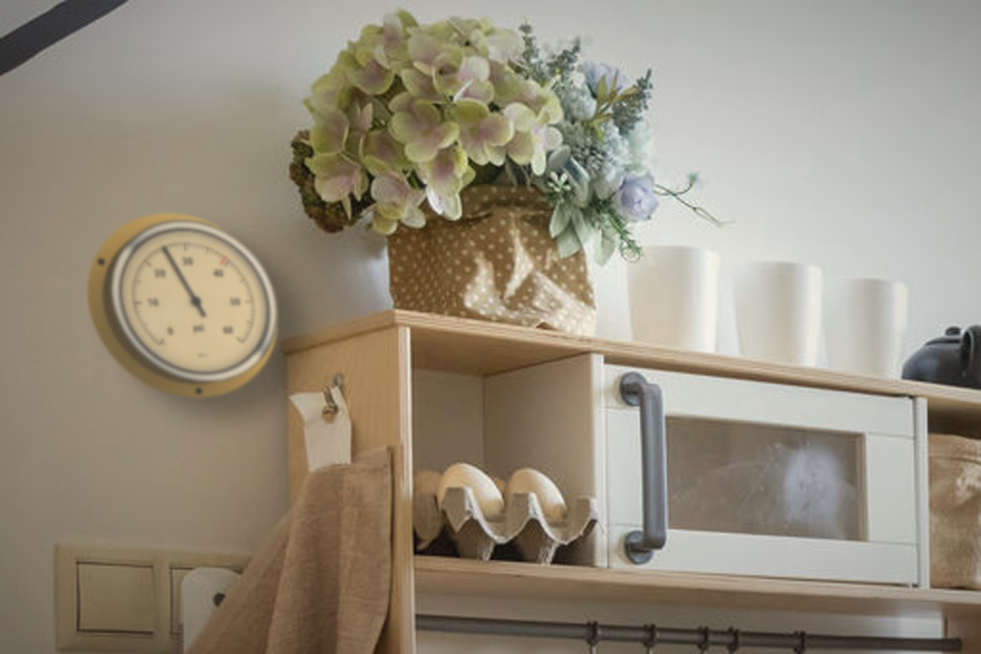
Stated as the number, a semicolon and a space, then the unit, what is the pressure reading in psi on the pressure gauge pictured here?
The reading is 25; psi
